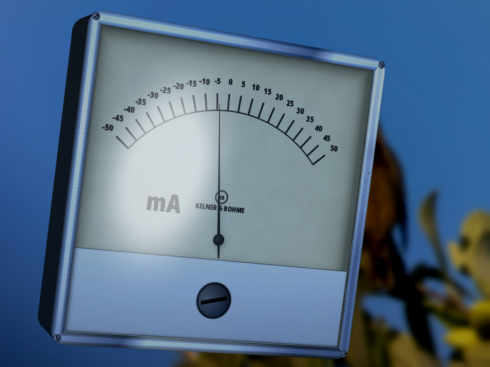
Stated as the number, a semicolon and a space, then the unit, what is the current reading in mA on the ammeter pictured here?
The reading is -5; mA
